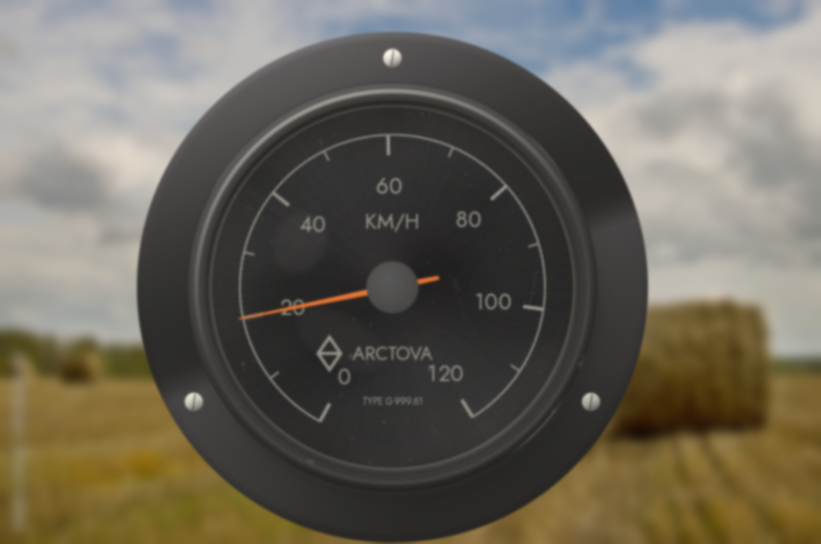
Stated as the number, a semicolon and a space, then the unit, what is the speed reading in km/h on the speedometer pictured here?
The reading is 20; km/h
